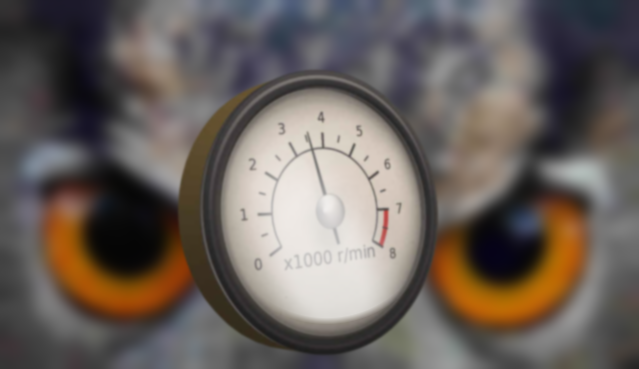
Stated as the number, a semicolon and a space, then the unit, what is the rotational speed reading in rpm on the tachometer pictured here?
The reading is 3500; rpm
